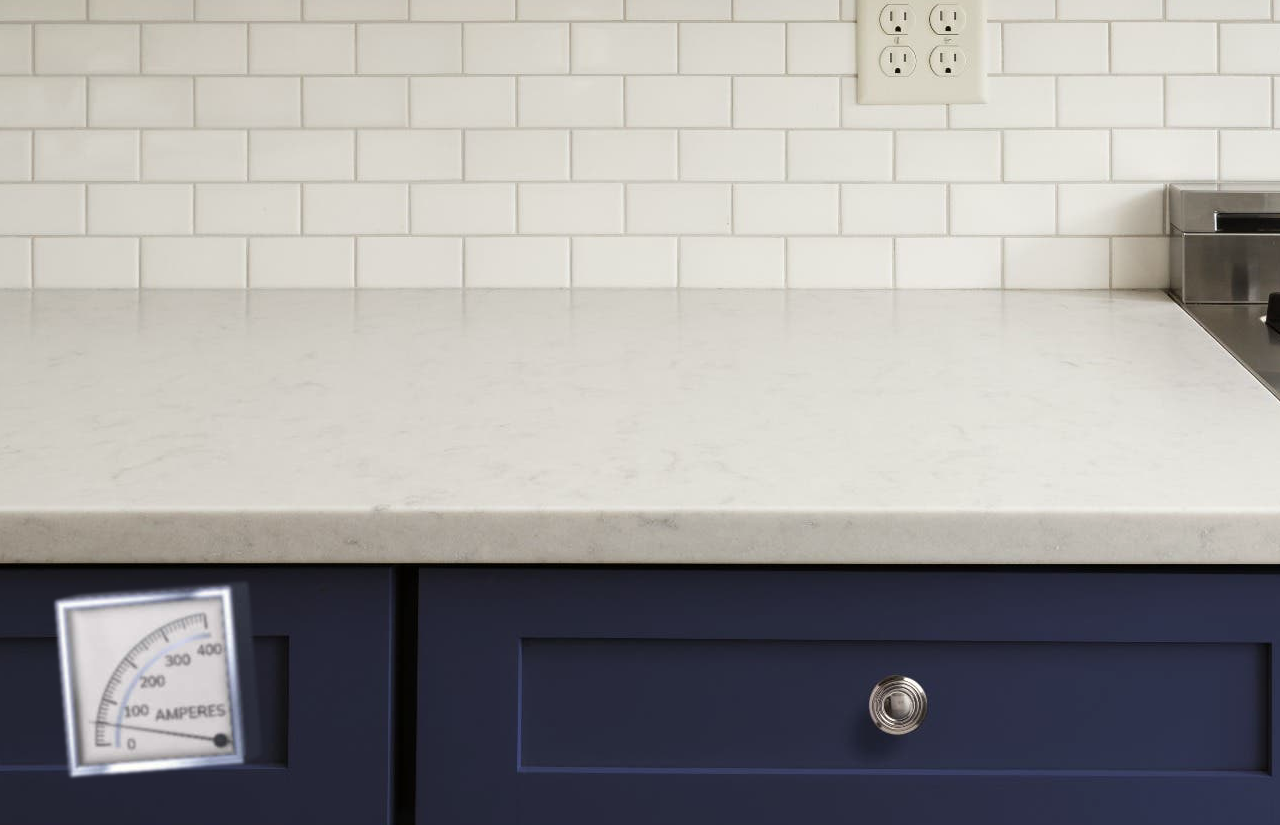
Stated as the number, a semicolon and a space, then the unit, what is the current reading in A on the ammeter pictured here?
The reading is 50; A
